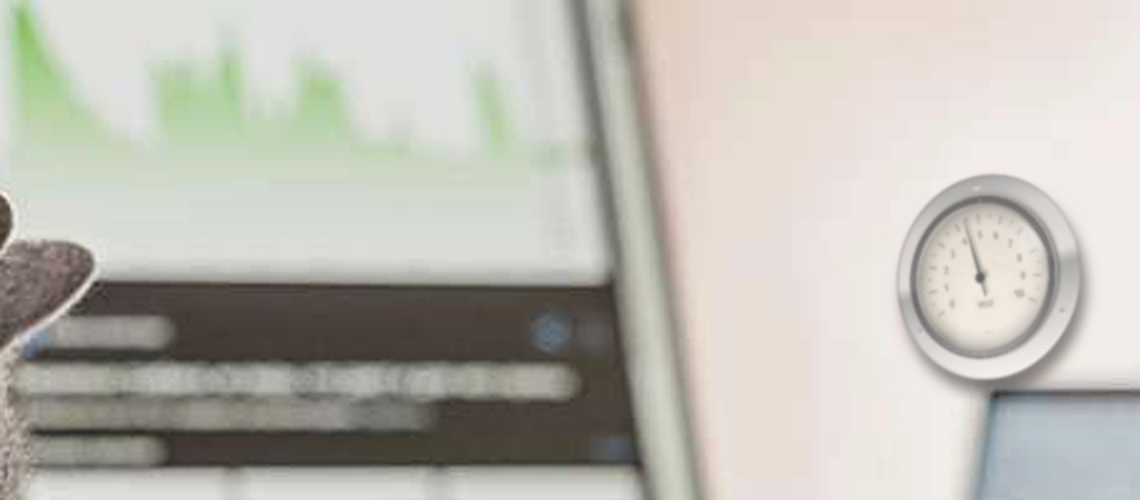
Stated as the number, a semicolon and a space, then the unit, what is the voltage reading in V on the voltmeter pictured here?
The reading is 4.5; V
